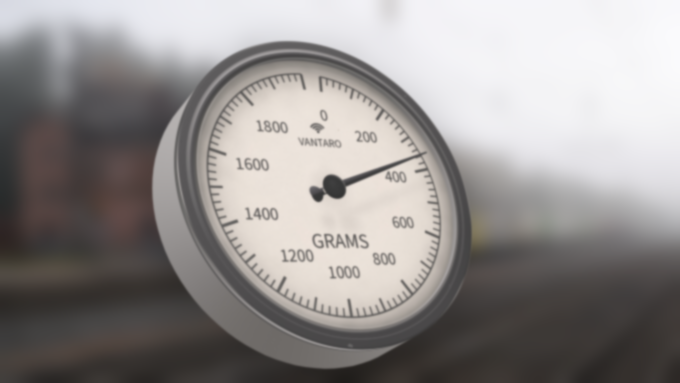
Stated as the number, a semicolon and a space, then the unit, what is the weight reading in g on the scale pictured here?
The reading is 360; g
